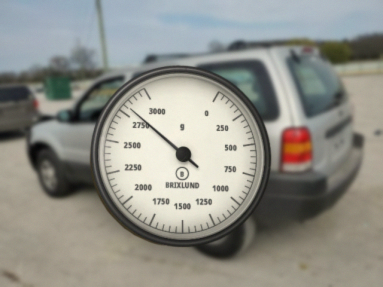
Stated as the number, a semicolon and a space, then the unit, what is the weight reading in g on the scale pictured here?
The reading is 2800; g
